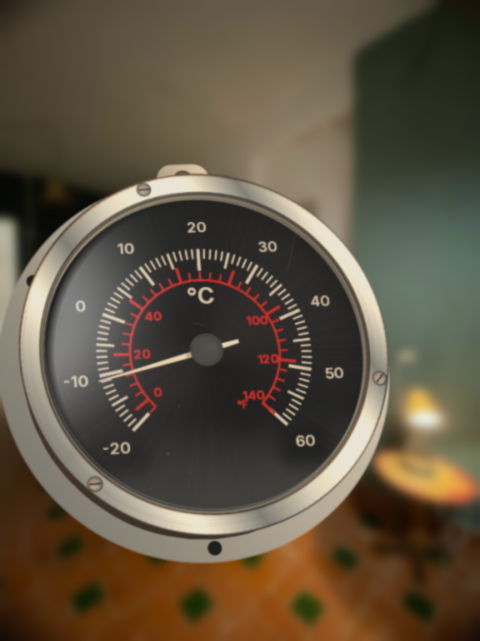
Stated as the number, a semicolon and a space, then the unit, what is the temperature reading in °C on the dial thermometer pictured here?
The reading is -11; °C
